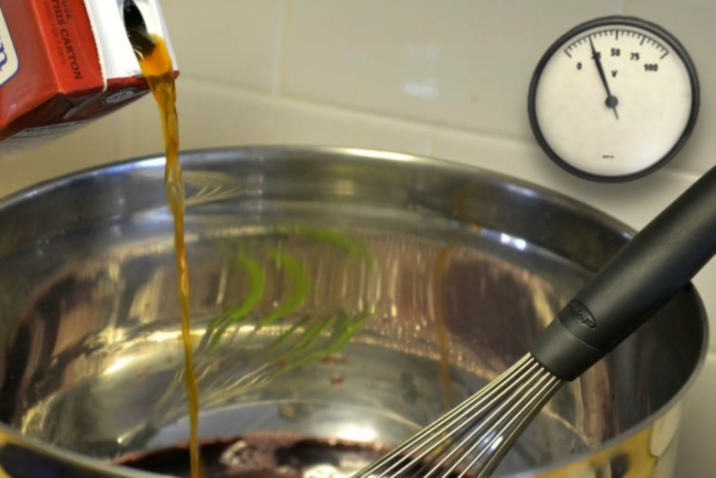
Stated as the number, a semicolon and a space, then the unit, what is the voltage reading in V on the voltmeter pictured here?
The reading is 25; V
